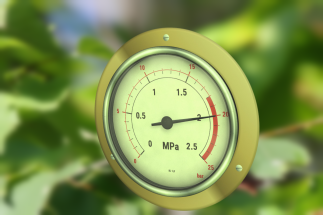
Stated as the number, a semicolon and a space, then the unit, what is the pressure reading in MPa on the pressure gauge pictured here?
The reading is 2; MPa
